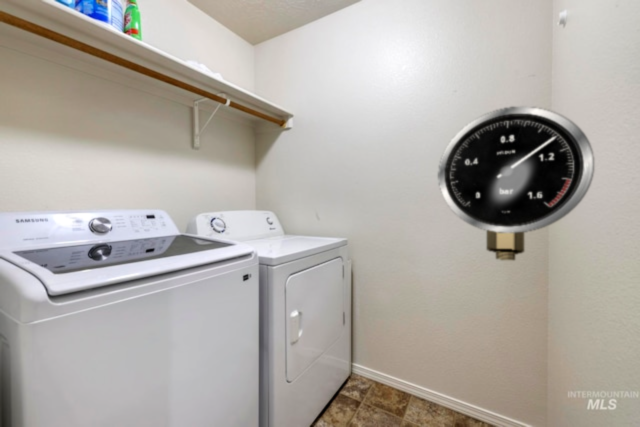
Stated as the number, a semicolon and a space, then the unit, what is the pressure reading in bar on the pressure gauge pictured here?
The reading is 1.1; bar
